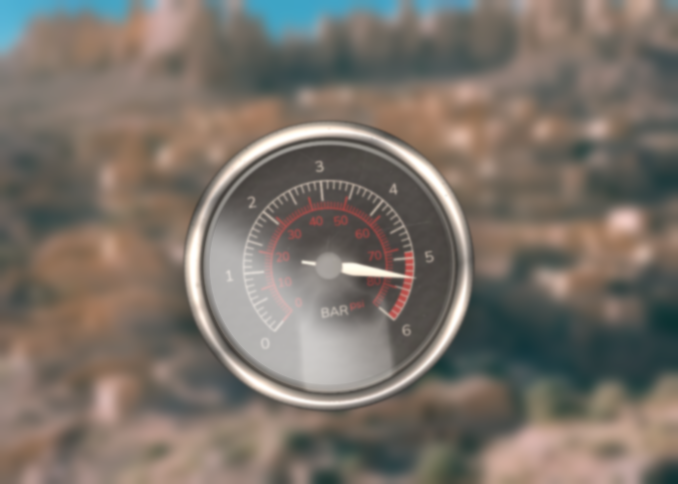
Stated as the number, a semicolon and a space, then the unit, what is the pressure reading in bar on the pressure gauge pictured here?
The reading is 5.3; bar
